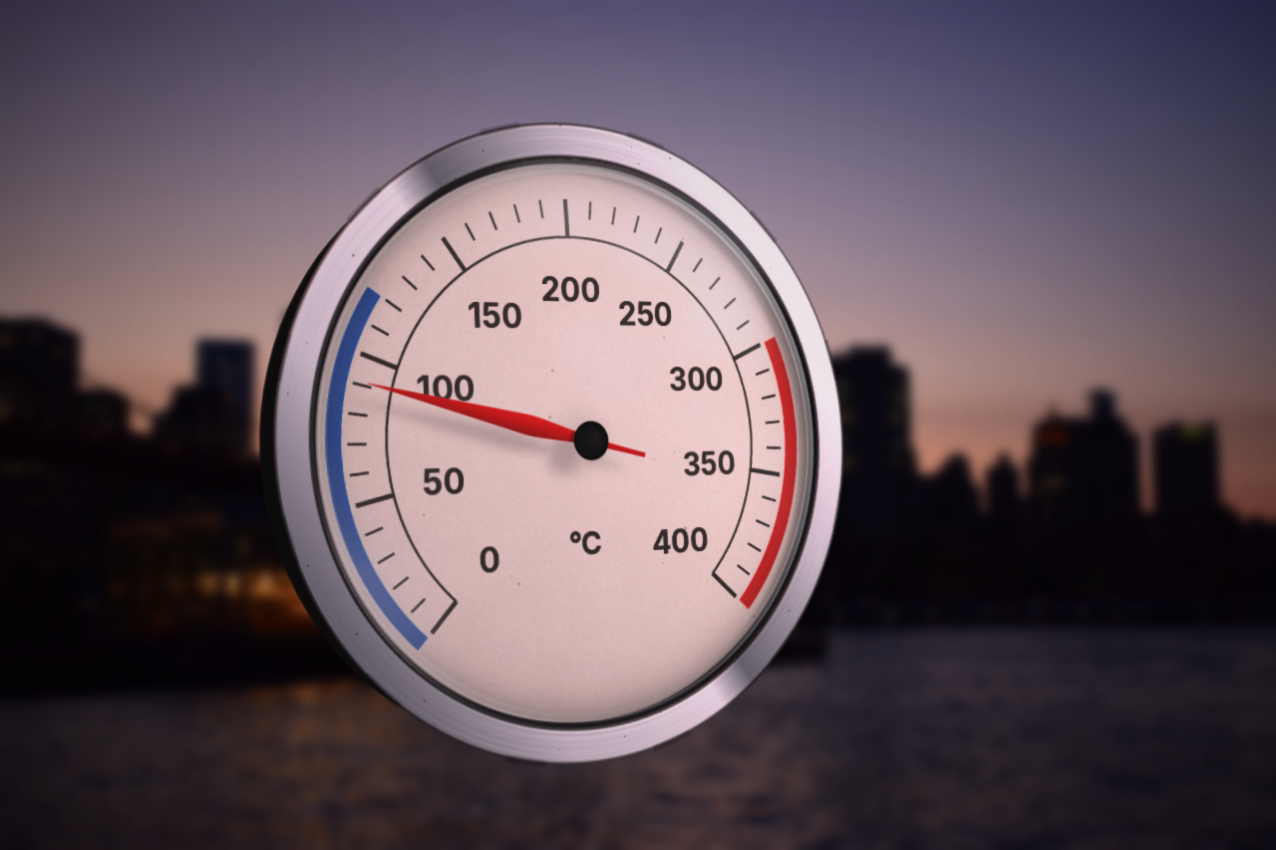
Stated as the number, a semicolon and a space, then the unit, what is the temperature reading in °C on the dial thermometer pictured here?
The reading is 90; °C
